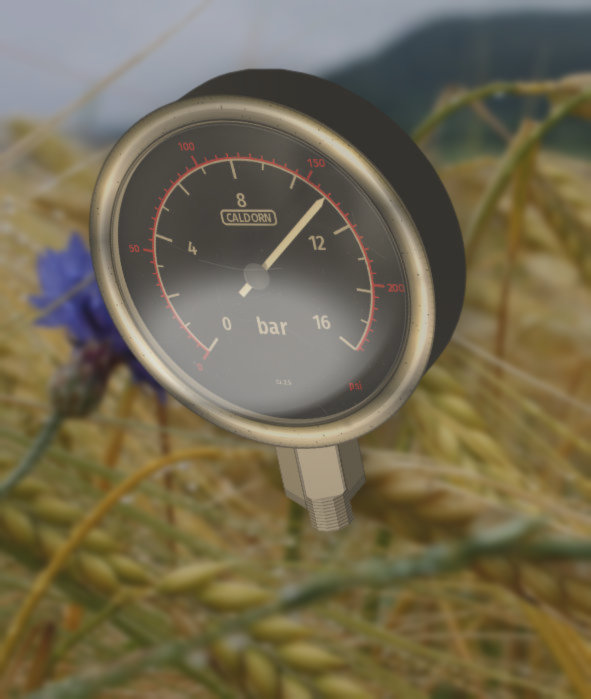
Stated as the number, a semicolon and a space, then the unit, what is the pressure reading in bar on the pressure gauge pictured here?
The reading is 11; bar
